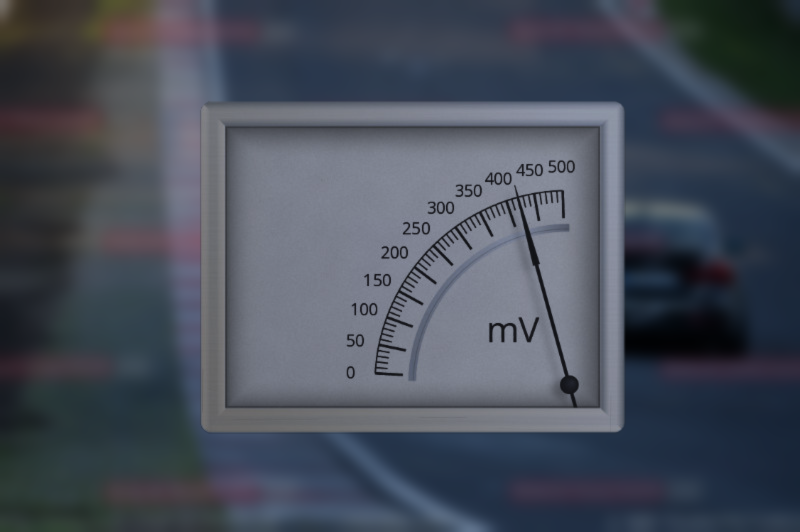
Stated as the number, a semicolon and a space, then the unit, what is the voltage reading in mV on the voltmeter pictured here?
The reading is 420; mV
